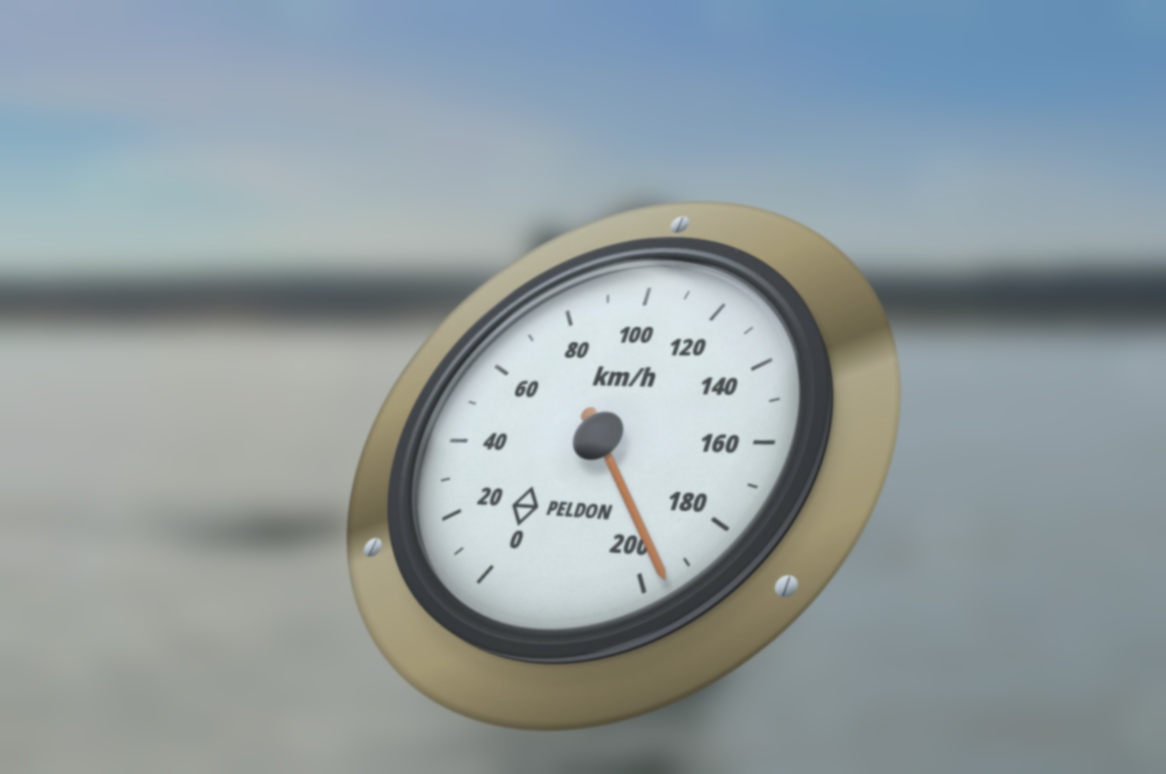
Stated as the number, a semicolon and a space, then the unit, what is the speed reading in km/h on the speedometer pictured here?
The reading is 195; km/h
